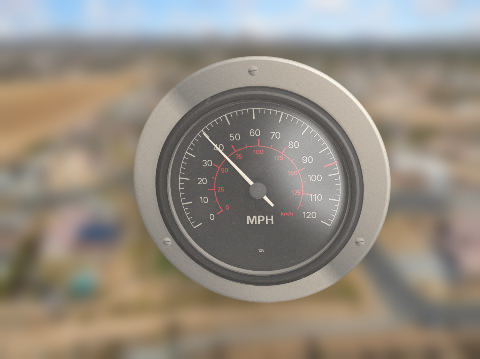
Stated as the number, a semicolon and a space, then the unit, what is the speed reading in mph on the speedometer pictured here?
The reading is 40; mph
